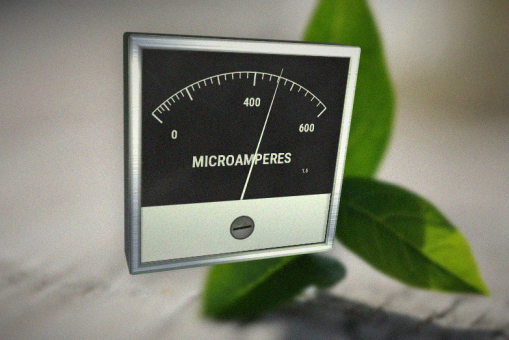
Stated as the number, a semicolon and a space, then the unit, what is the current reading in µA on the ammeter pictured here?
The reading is 460; µA
